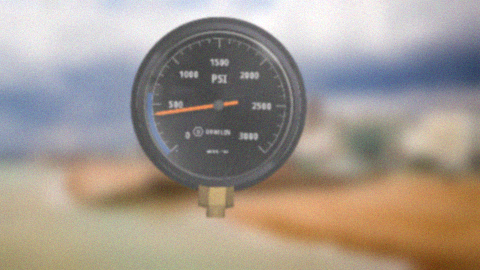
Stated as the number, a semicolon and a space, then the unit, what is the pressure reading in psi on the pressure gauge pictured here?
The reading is 400; psi
